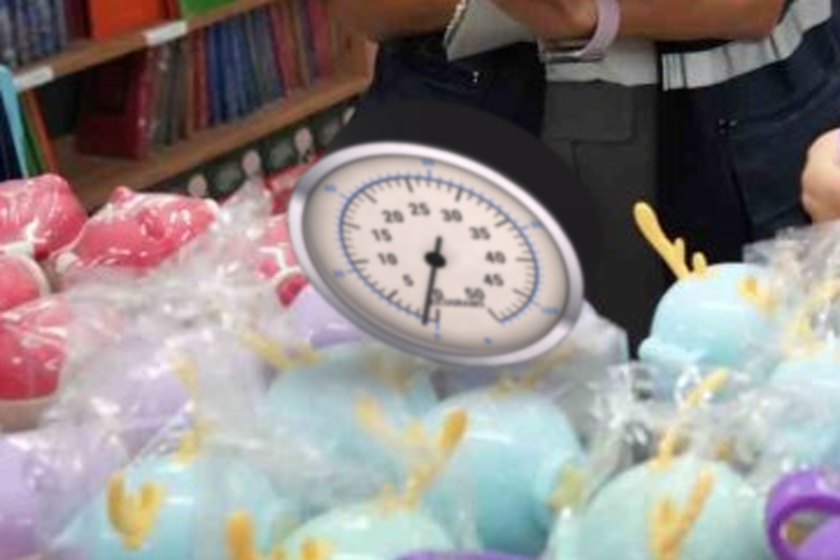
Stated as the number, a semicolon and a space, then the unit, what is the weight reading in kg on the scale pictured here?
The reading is 1; kg
